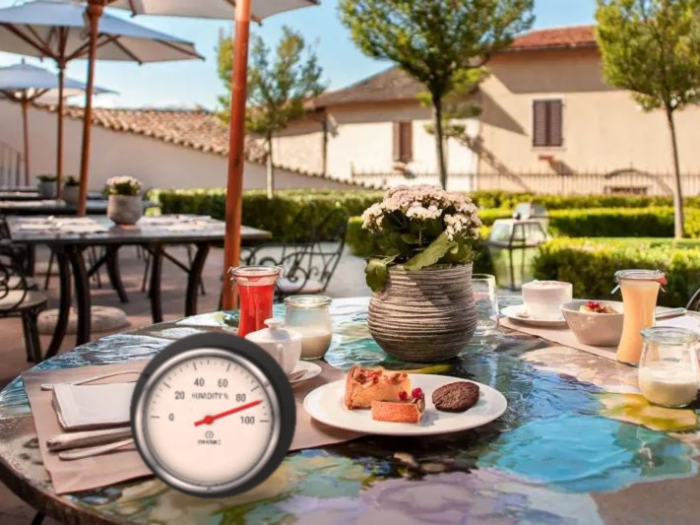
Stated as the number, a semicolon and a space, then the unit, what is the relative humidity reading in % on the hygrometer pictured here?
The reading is 88; %
